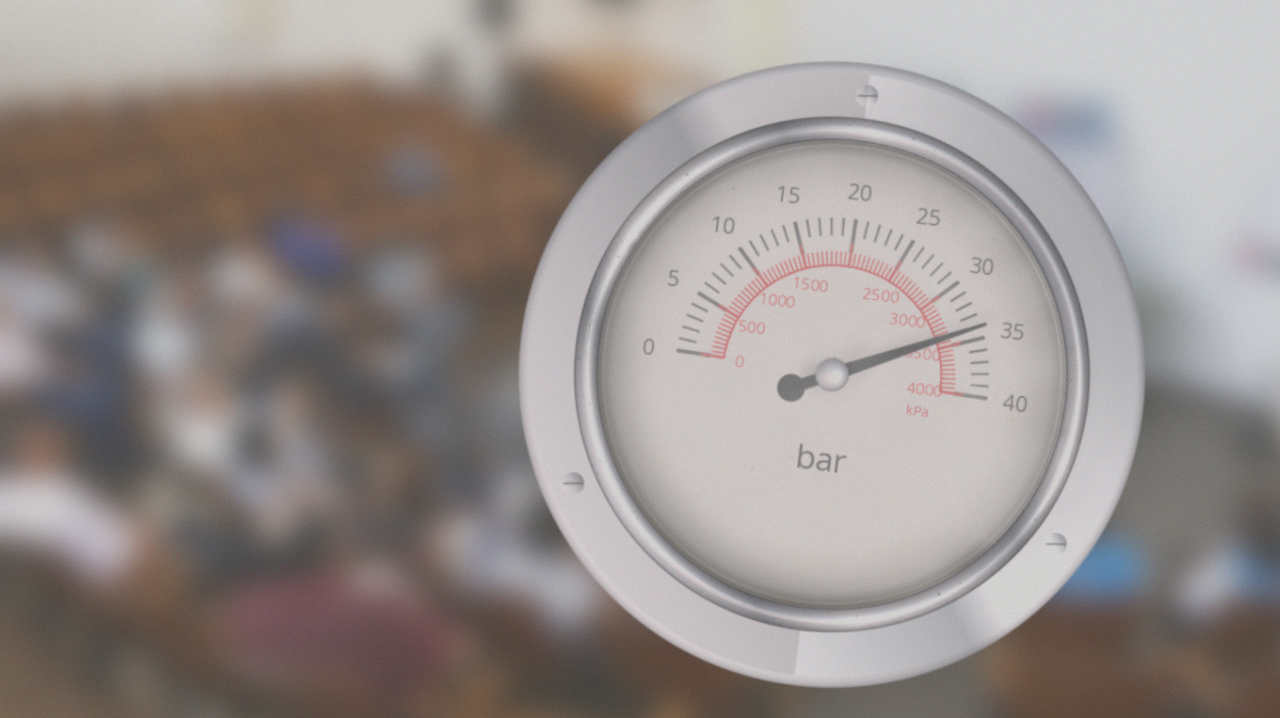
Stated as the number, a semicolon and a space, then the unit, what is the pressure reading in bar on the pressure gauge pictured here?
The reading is 34; bar
